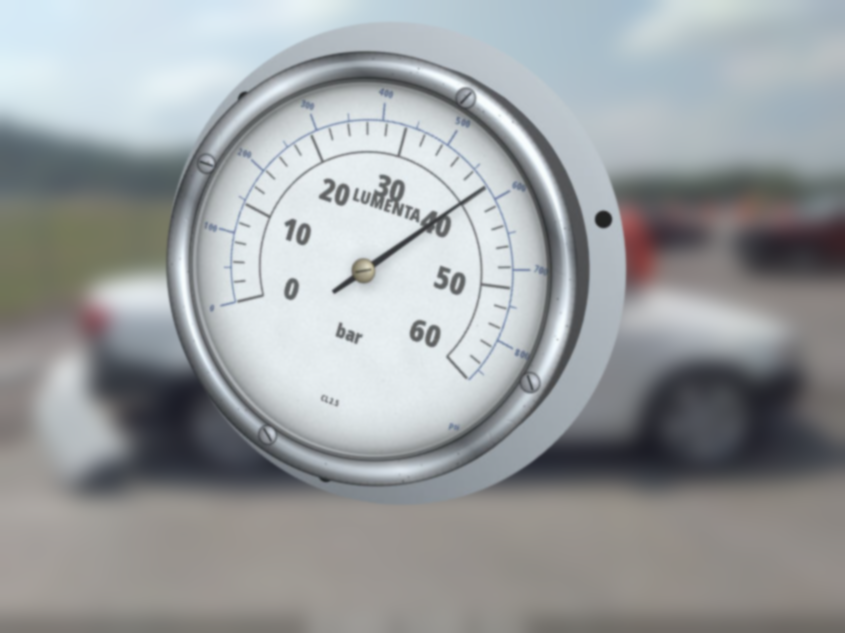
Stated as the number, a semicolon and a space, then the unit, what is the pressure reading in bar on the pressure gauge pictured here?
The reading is 40; bar
